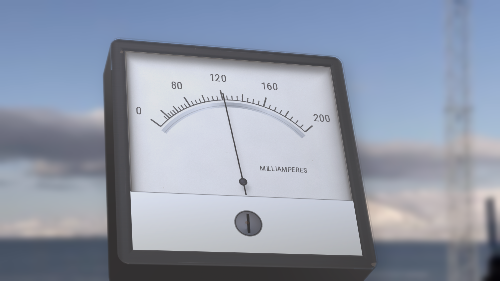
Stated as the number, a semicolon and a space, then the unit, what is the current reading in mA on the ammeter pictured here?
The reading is 120; mA
